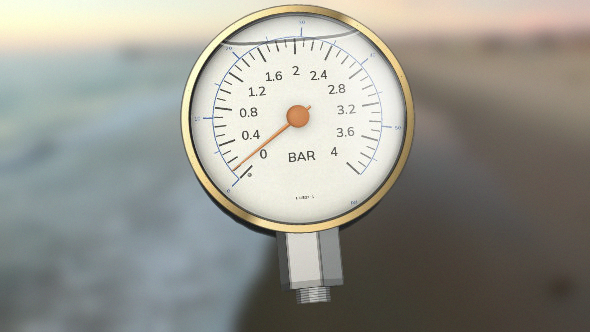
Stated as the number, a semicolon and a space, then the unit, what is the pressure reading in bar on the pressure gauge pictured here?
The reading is 0.1; bar
